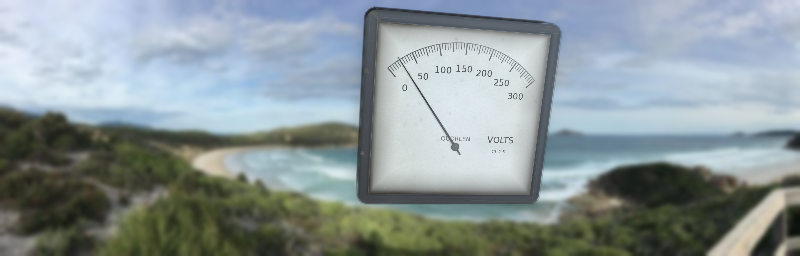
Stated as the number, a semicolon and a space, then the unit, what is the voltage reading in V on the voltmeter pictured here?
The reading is 25; V
